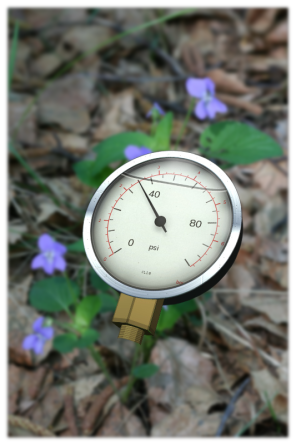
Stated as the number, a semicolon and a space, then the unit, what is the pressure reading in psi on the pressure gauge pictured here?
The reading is 35; psi
